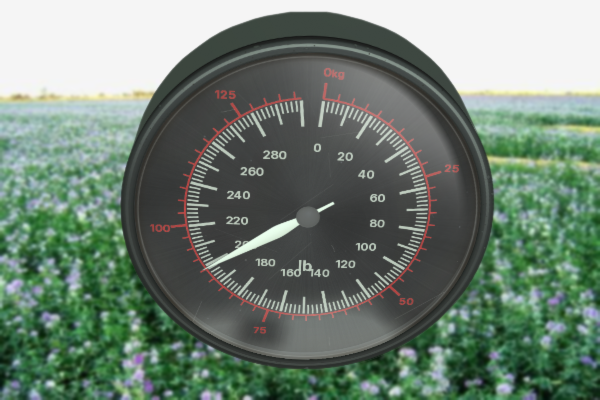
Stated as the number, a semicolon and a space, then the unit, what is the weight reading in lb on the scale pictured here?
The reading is 200; lb
